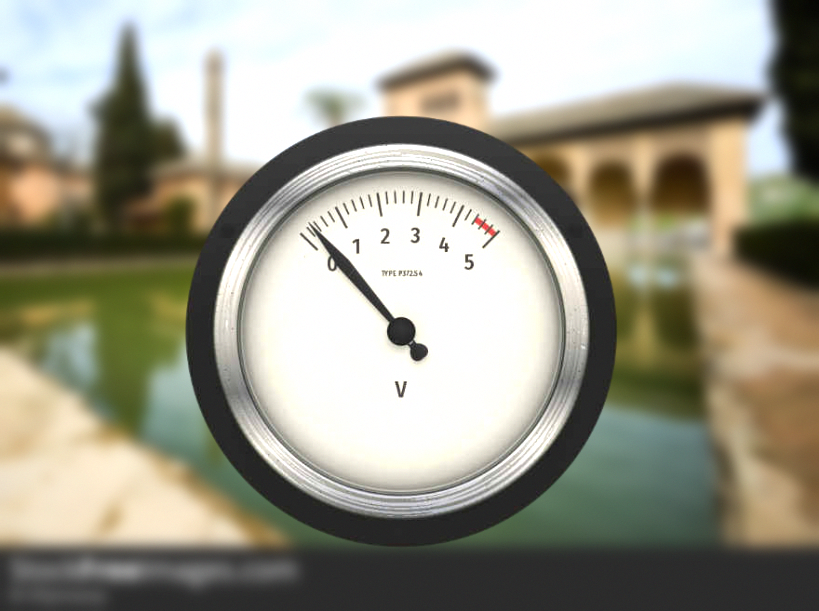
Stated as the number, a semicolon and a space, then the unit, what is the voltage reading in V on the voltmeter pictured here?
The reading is 0.3; V
